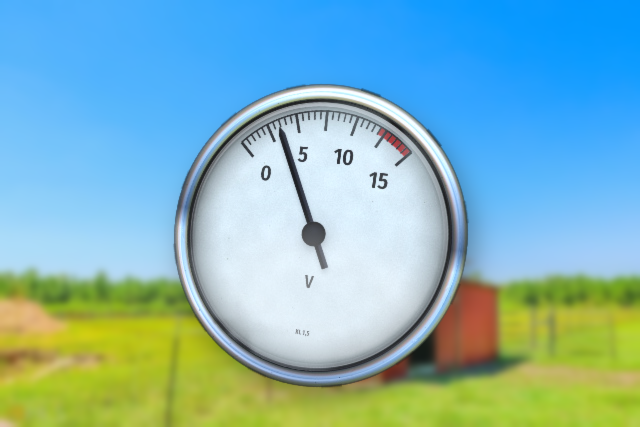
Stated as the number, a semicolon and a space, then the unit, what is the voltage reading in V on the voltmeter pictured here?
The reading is 3.5; V
